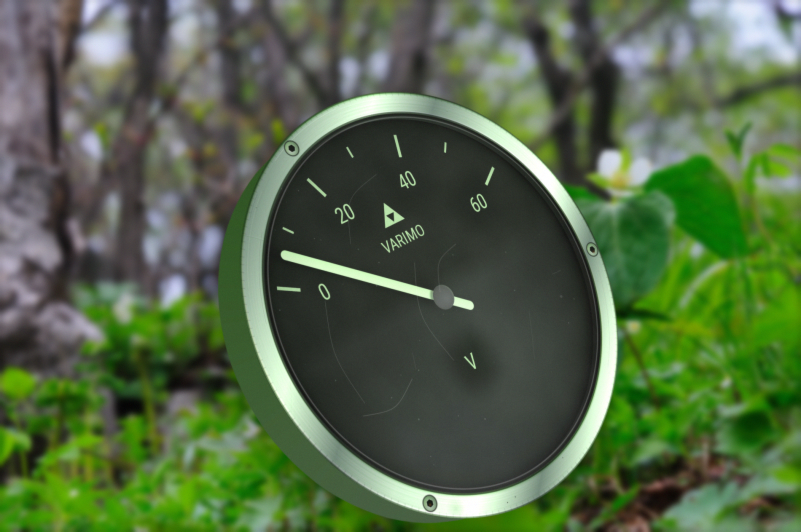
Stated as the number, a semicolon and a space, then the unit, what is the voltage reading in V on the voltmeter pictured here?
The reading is 5; V
